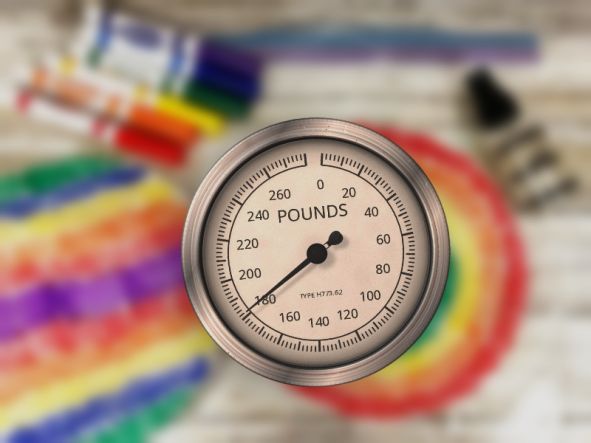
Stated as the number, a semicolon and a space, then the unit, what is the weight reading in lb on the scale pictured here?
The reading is 182; lb
